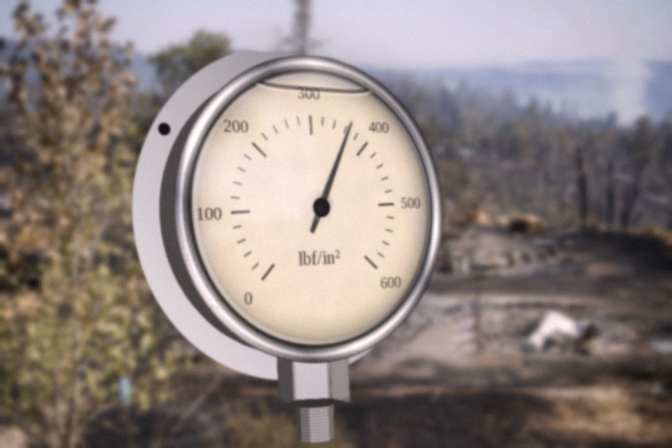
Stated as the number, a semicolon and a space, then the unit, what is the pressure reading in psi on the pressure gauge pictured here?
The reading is 360; psi
